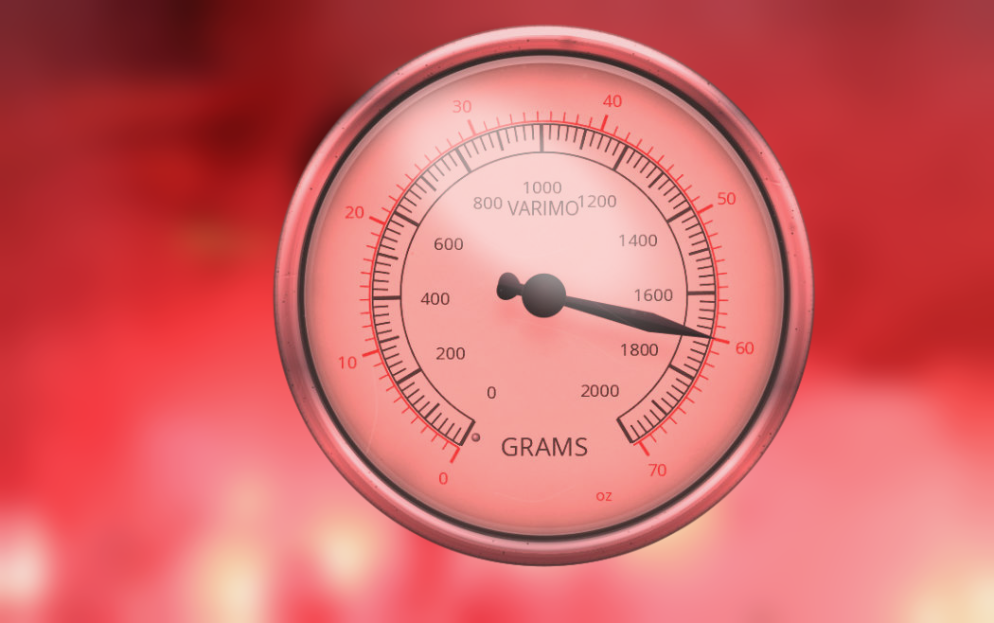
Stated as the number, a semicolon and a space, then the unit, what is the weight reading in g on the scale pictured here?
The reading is 1700; g
